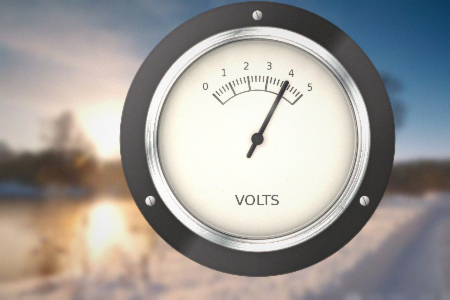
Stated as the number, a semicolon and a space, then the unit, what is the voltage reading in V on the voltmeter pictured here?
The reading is 4; V
